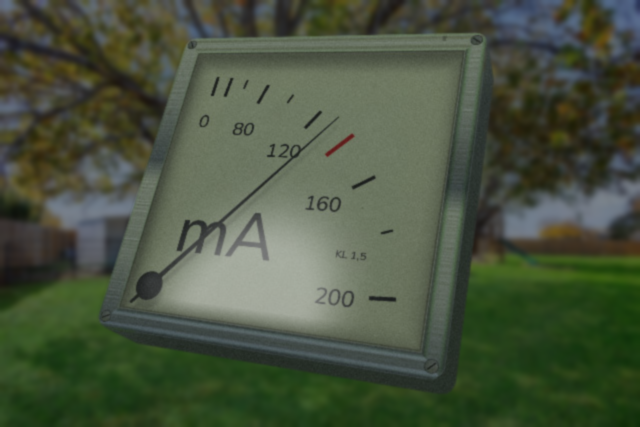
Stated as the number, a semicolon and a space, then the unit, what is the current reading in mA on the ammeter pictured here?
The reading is 130; mA
